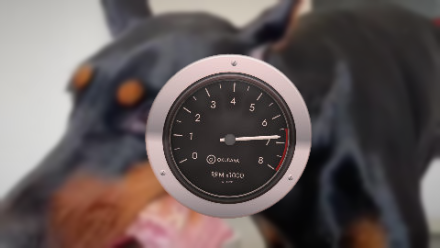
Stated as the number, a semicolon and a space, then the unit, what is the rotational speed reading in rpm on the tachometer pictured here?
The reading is 6750; rpm
